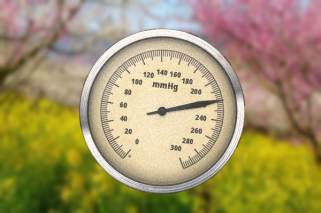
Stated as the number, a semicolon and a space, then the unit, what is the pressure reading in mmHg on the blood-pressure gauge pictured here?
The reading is 220; mmHg
